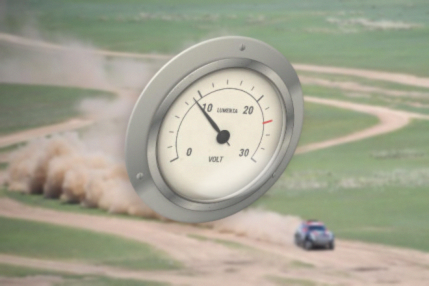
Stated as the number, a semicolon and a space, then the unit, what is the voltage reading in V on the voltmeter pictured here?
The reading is 9; V
